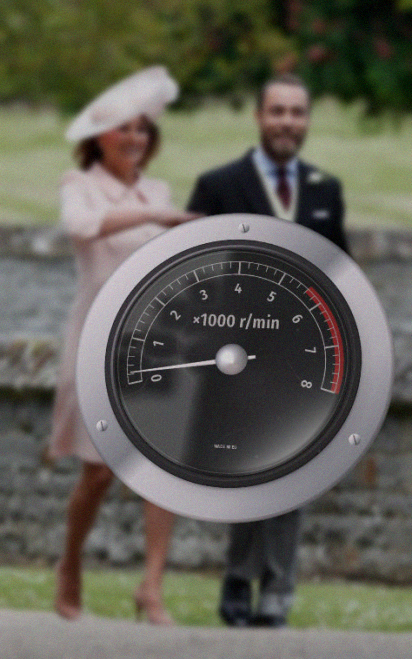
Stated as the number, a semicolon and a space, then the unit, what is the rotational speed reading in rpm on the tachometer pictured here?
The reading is 200; rpm
